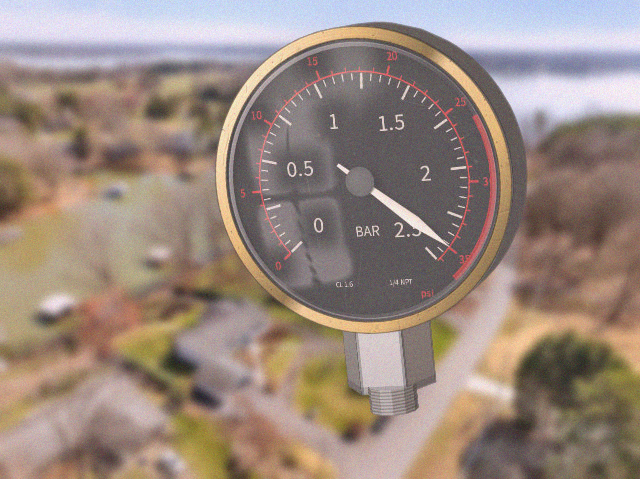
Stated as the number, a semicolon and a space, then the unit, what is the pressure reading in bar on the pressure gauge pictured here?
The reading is 2.4; bar
